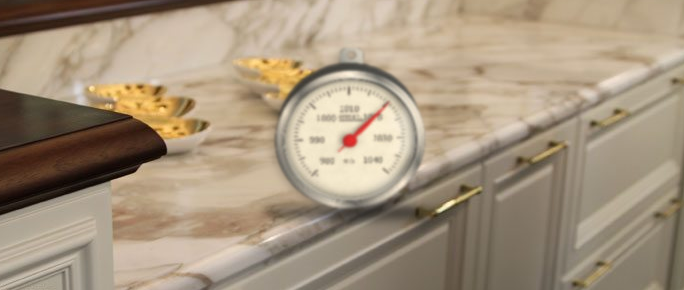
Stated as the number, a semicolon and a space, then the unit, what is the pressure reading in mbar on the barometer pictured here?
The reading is 1020; mbar
